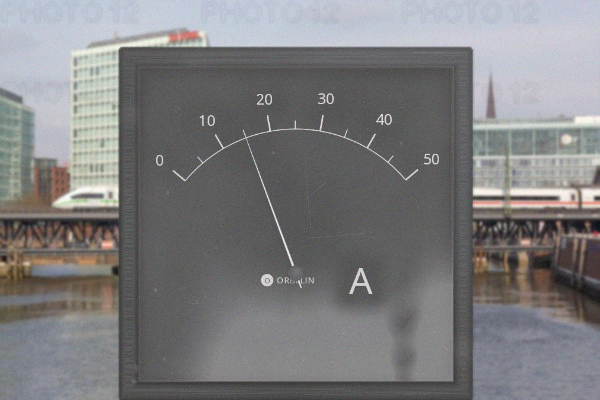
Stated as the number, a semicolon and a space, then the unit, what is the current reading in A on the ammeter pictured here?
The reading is 15; A
